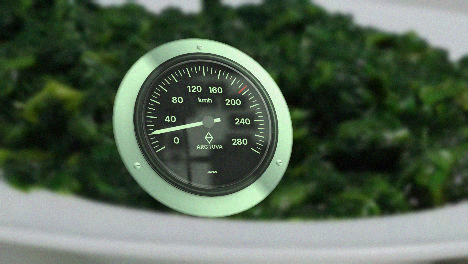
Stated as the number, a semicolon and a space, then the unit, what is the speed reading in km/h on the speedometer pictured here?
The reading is 20; km/h
